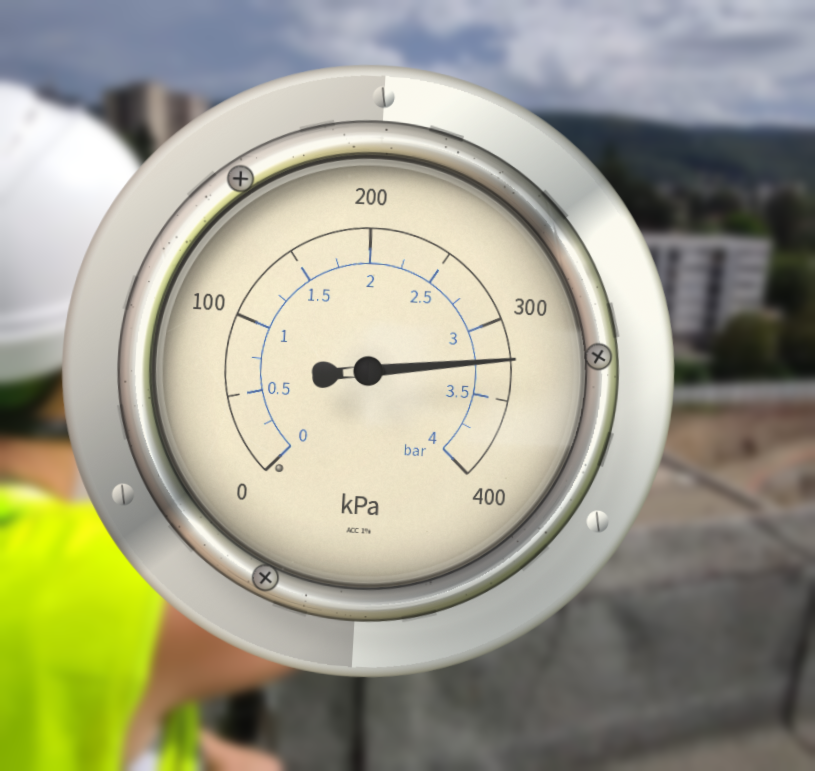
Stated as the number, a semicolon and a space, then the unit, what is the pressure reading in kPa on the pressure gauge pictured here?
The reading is 325; kPa
